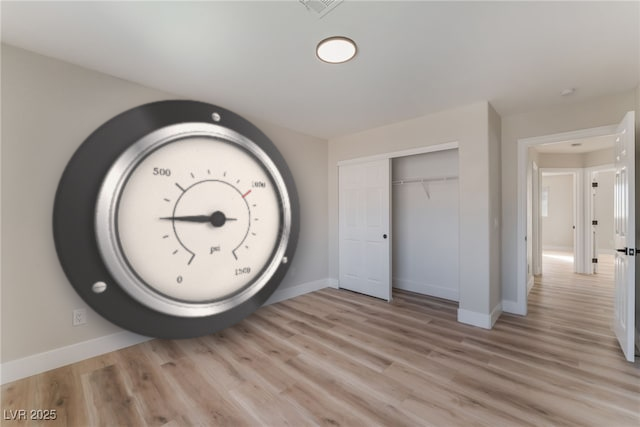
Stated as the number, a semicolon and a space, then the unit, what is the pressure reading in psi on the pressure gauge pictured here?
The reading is 300; psi
